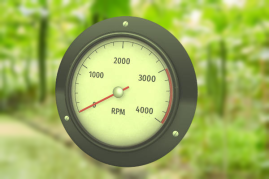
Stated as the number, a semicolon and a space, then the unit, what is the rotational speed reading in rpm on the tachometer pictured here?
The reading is 0; rpm
